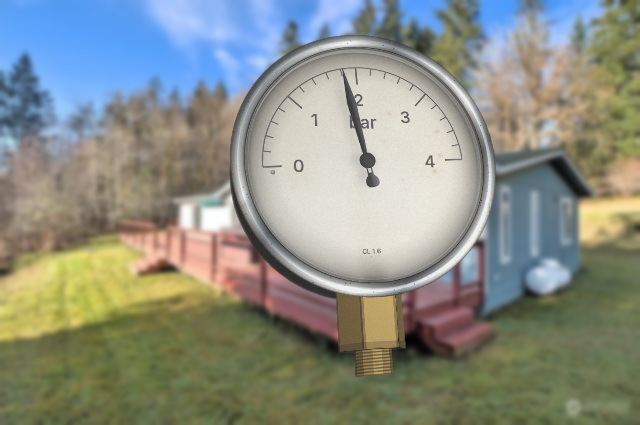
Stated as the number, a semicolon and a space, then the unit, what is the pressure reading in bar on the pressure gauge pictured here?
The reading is 1.8; bar
